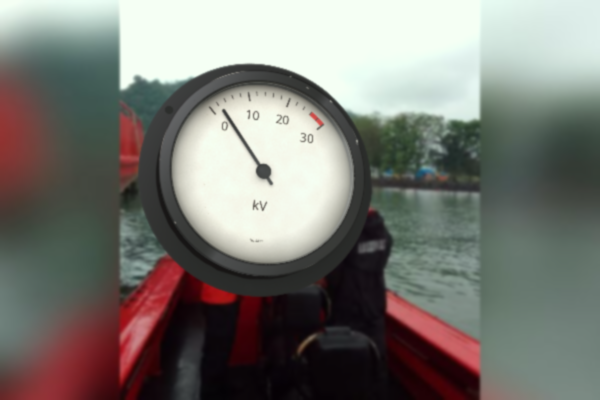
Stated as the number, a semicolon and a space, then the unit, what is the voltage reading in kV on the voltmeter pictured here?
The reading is 2; kV
